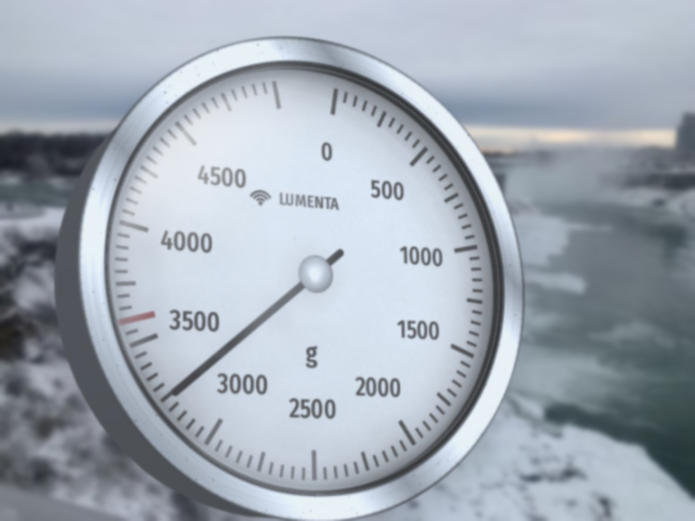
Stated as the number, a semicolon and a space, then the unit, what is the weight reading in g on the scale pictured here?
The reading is 3250; g
